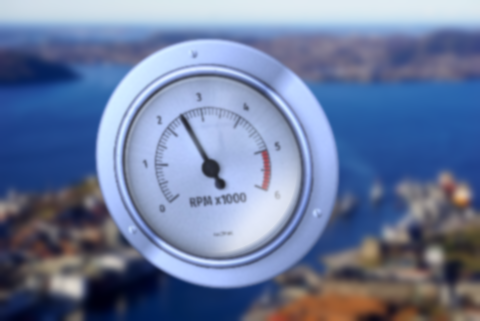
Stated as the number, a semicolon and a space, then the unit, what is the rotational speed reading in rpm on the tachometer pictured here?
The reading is 2500; rpm
